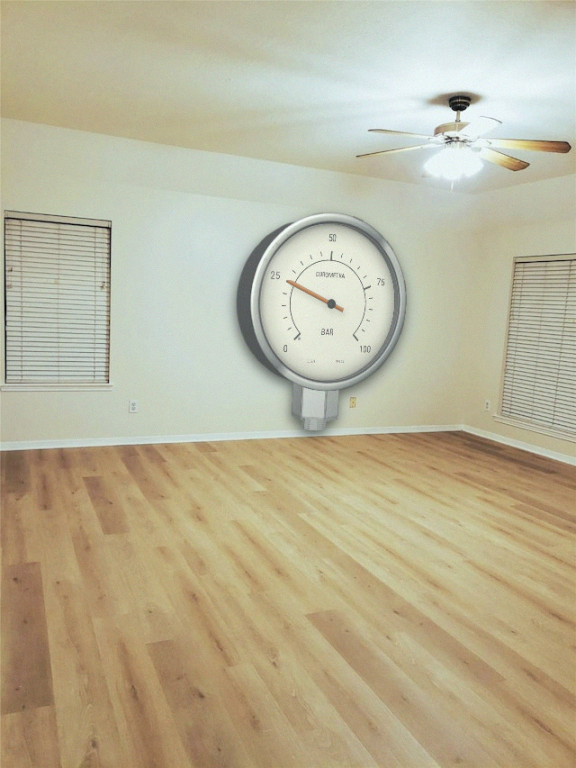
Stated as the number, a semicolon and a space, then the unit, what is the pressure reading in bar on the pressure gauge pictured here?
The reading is 25; bar
